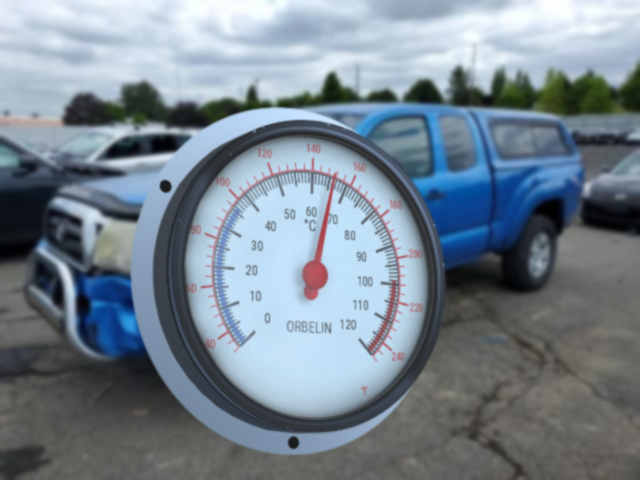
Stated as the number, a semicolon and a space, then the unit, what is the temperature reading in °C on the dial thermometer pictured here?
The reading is 65; °C
